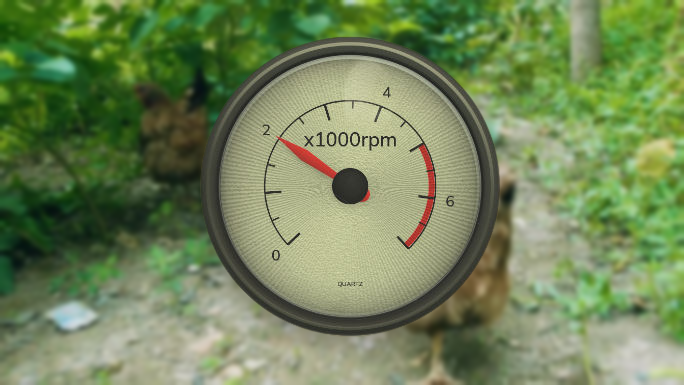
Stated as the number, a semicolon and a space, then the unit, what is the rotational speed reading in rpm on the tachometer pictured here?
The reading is 2000; rpm
